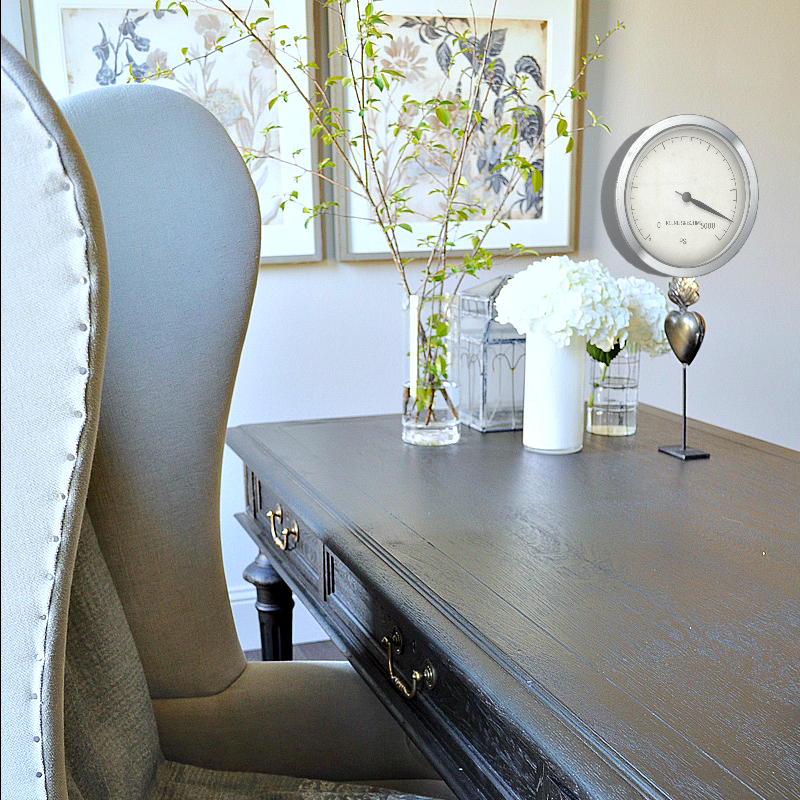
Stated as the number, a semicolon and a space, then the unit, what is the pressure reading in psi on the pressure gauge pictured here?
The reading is 4600; psi
